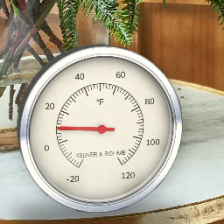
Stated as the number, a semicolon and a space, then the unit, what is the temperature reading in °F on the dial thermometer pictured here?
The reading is 10; °F
